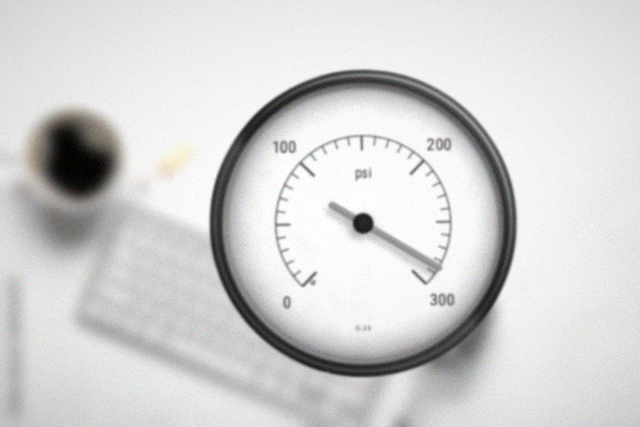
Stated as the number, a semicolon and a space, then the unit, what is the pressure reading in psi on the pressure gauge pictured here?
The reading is 285; psi
